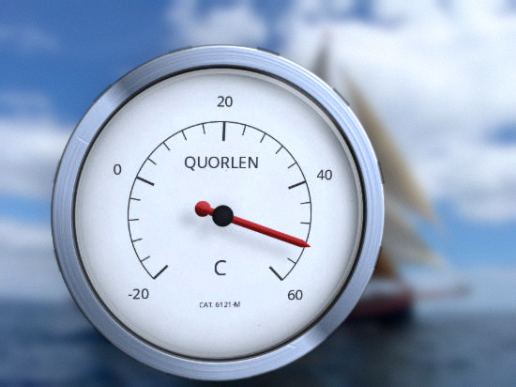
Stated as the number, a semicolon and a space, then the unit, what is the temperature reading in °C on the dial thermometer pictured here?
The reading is 52; °C
